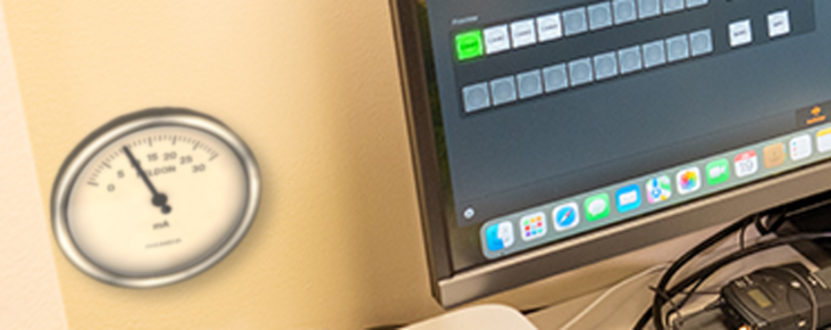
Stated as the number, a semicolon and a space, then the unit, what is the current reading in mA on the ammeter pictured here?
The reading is 10; mA
